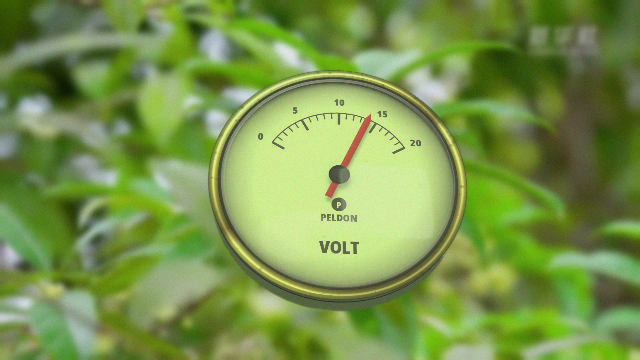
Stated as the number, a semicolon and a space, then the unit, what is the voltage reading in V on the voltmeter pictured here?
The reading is 14; V
